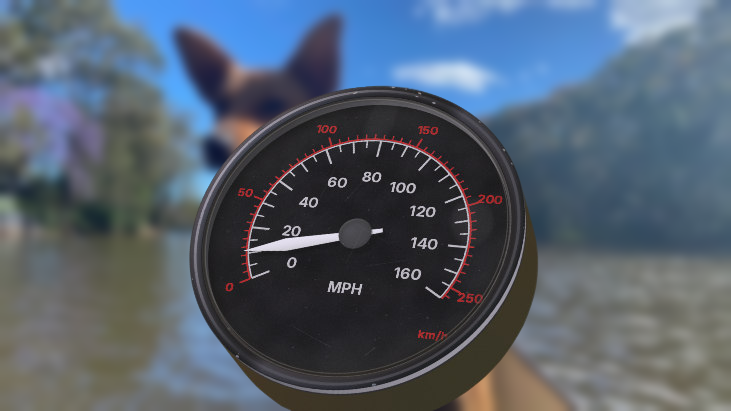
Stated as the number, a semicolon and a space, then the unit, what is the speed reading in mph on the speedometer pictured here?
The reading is 10; mph
